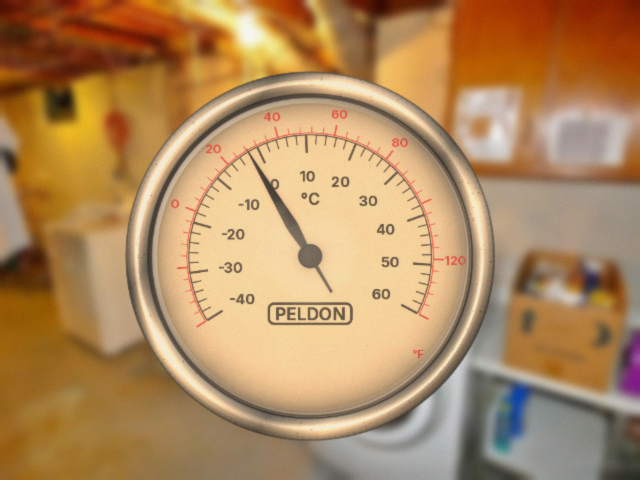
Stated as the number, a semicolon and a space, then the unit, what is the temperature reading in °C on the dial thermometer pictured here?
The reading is -2; °C
